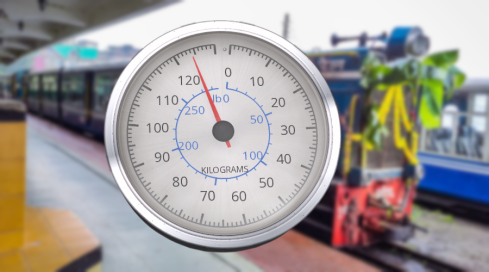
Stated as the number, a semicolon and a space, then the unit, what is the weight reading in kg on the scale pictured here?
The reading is 124; kg
